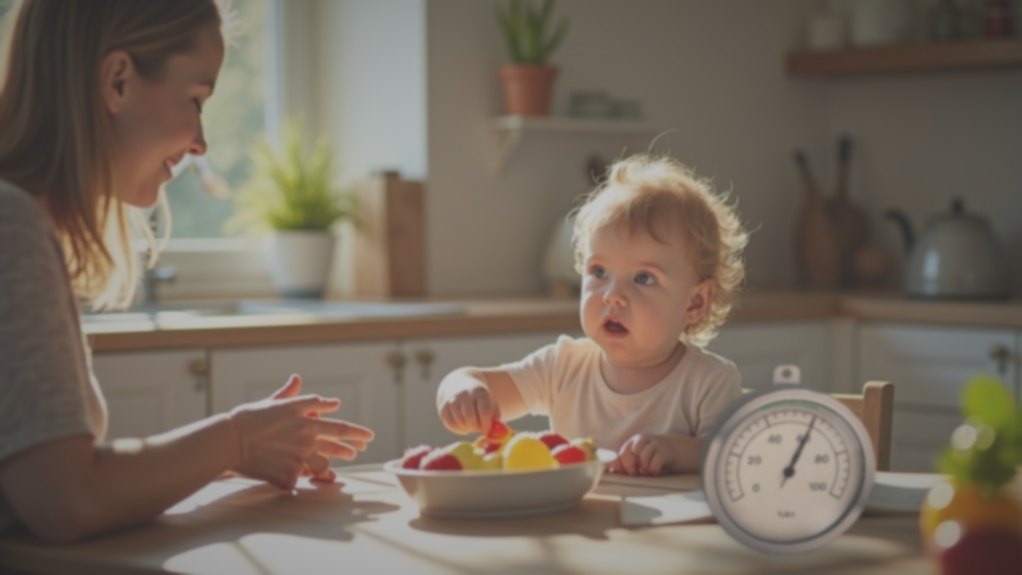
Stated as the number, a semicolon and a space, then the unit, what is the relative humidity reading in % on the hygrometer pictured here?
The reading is 60; %
